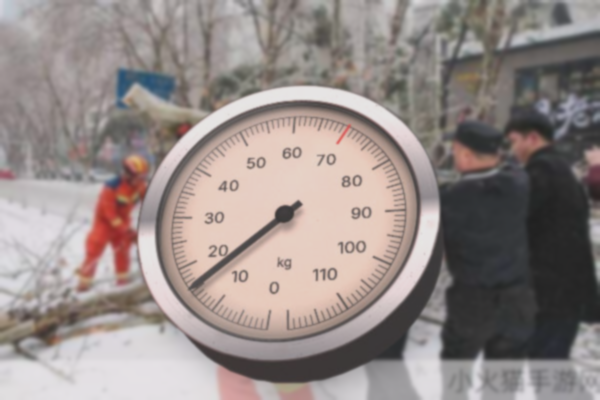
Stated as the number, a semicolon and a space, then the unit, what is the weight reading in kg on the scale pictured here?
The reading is 15; kg
